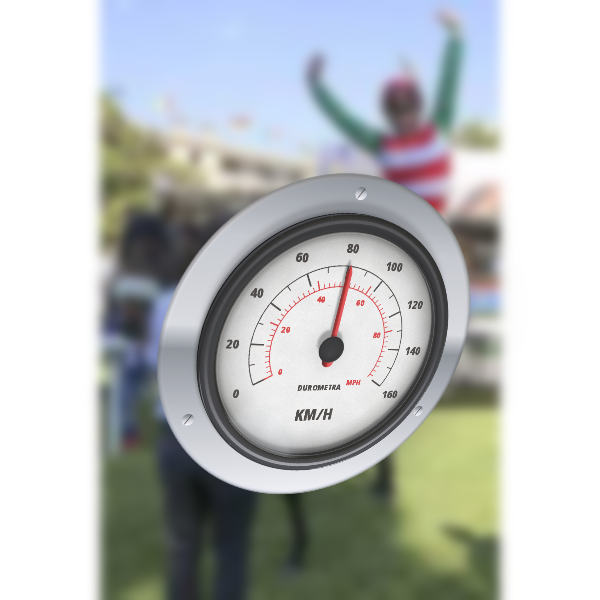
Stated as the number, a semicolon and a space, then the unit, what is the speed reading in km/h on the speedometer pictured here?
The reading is 80; km/h
